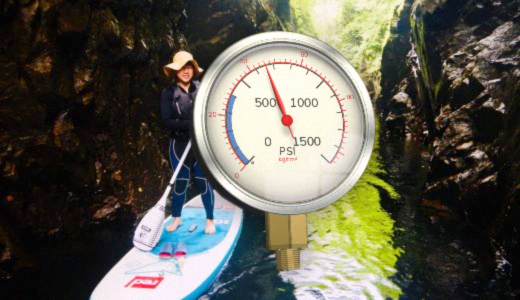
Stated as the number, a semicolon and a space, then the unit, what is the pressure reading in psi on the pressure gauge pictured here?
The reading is 650; psi
